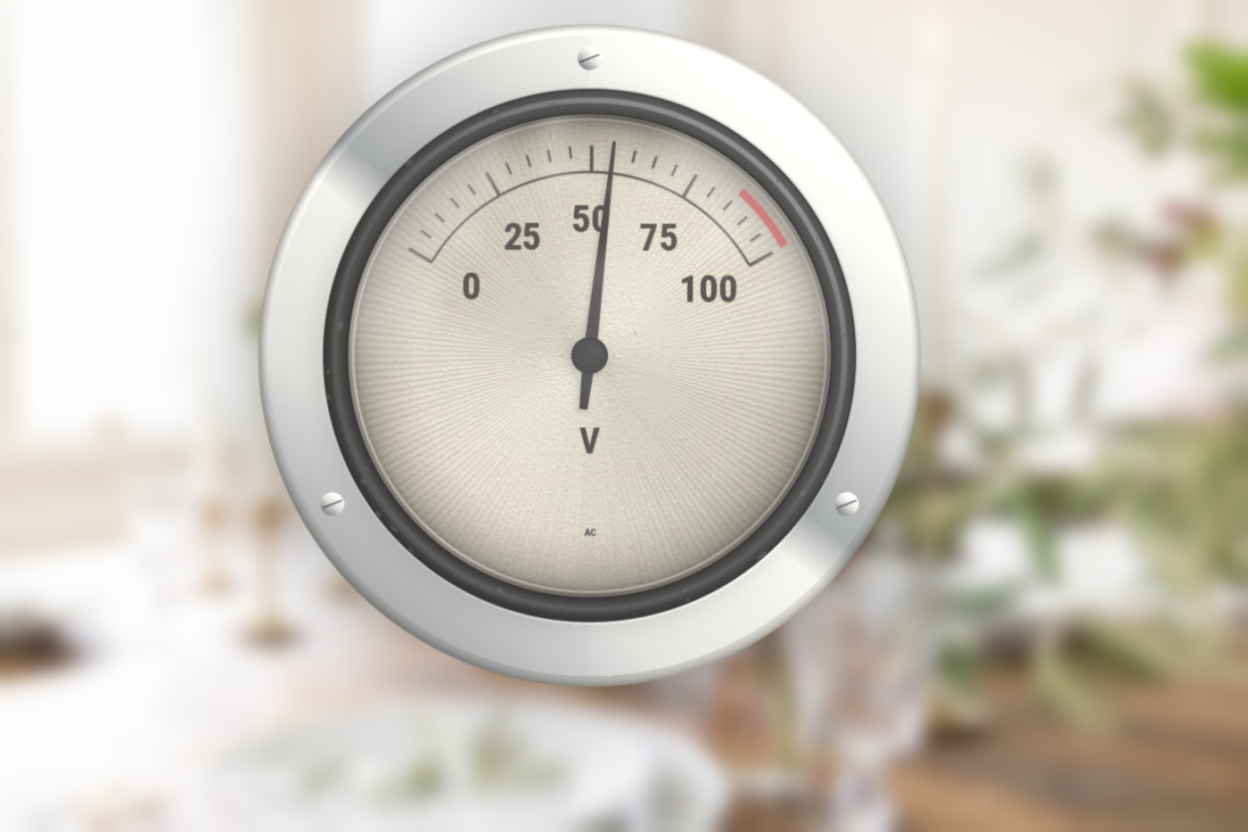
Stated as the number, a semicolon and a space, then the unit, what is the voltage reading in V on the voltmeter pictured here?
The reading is 55; V
